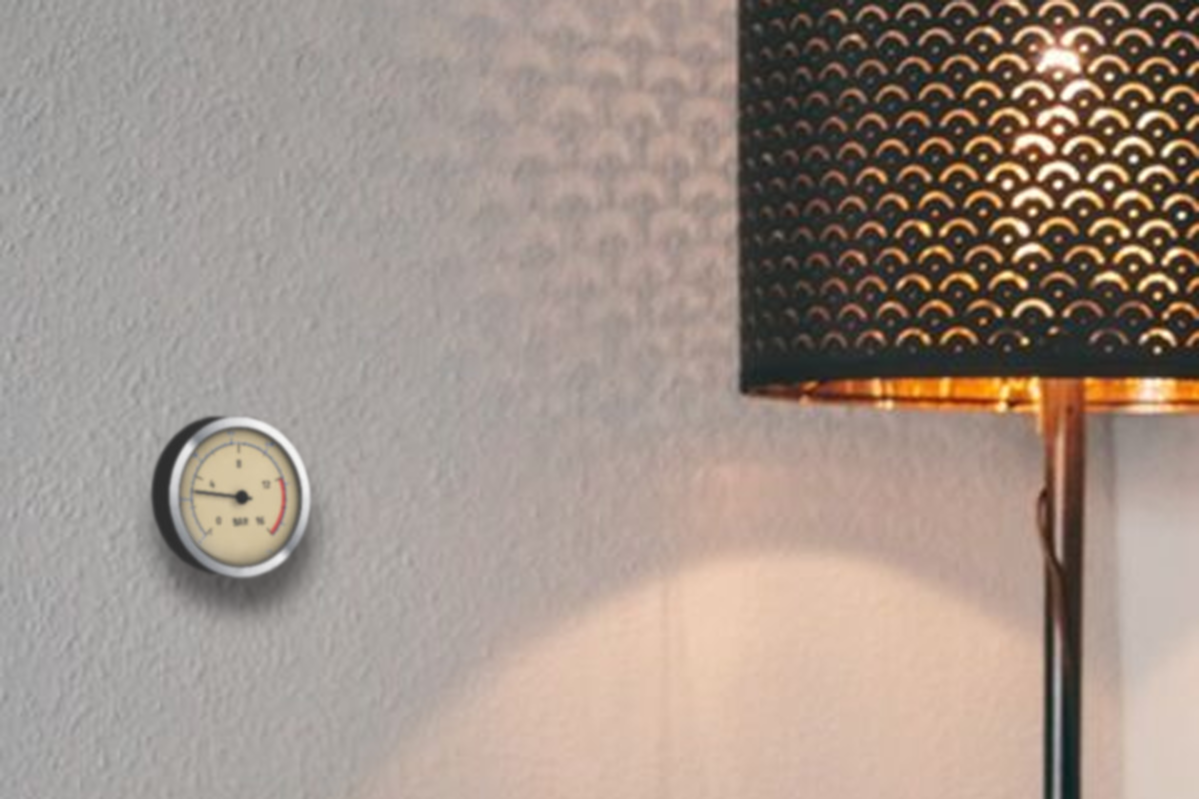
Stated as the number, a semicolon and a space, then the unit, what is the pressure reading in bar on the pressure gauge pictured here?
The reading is 3; bar
